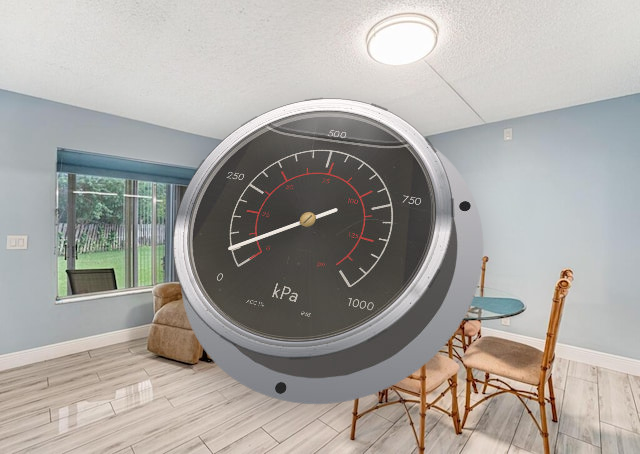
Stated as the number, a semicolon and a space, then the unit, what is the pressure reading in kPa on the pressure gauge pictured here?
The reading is 50; kPa
